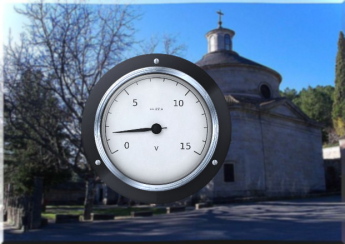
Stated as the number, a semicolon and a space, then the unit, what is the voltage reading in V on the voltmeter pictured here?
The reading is 1.5; V
